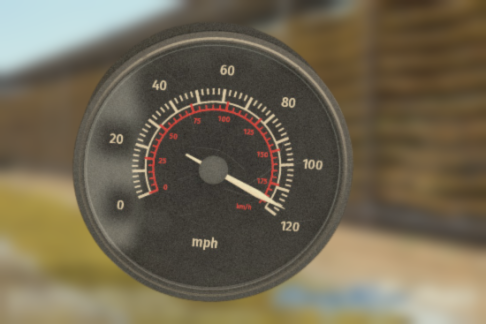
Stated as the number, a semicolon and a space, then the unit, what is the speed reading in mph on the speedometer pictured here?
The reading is 116; mph
